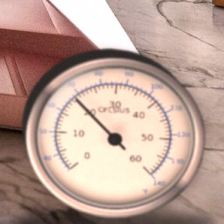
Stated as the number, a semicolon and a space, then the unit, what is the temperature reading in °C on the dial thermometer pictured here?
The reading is 20; °C
